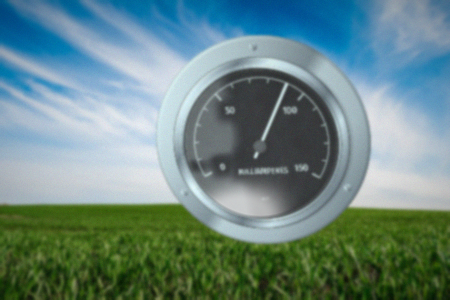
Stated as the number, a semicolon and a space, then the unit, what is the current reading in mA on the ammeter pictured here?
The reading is 90; mA
